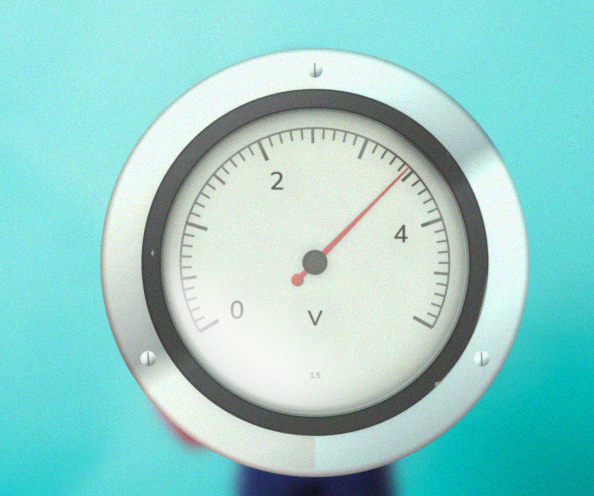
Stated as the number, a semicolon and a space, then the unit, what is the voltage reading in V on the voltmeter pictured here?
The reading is 3.45; V
